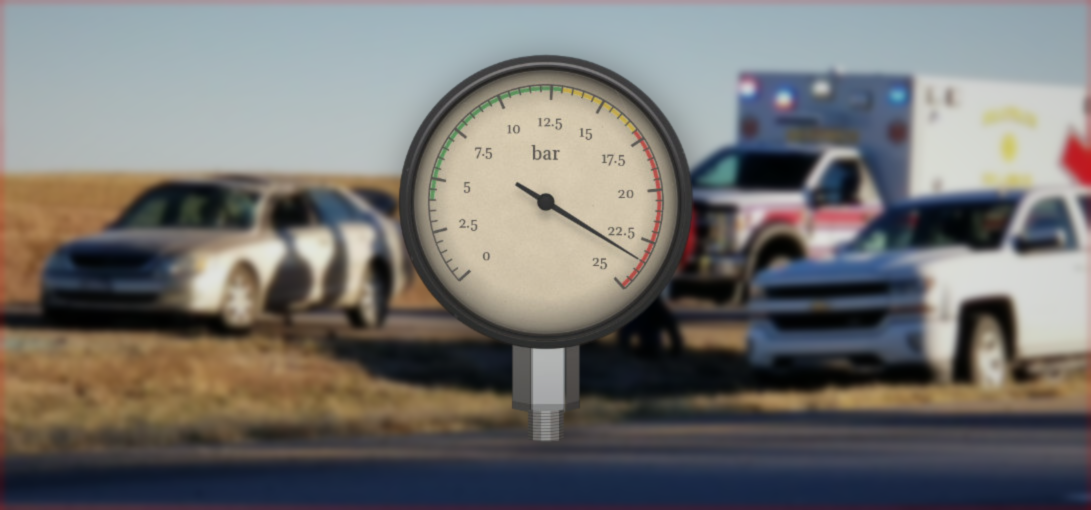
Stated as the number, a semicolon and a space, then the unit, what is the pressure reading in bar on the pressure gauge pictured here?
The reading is 23.5; bar
